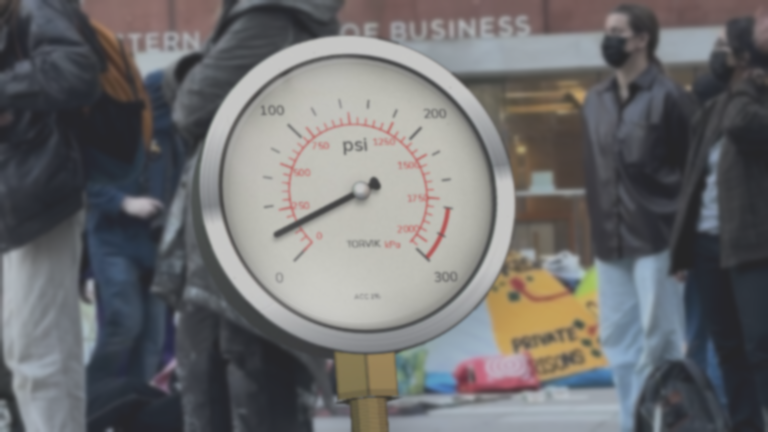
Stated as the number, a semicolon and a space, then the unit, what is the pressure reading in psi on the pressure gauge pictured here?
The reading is 20; psi
